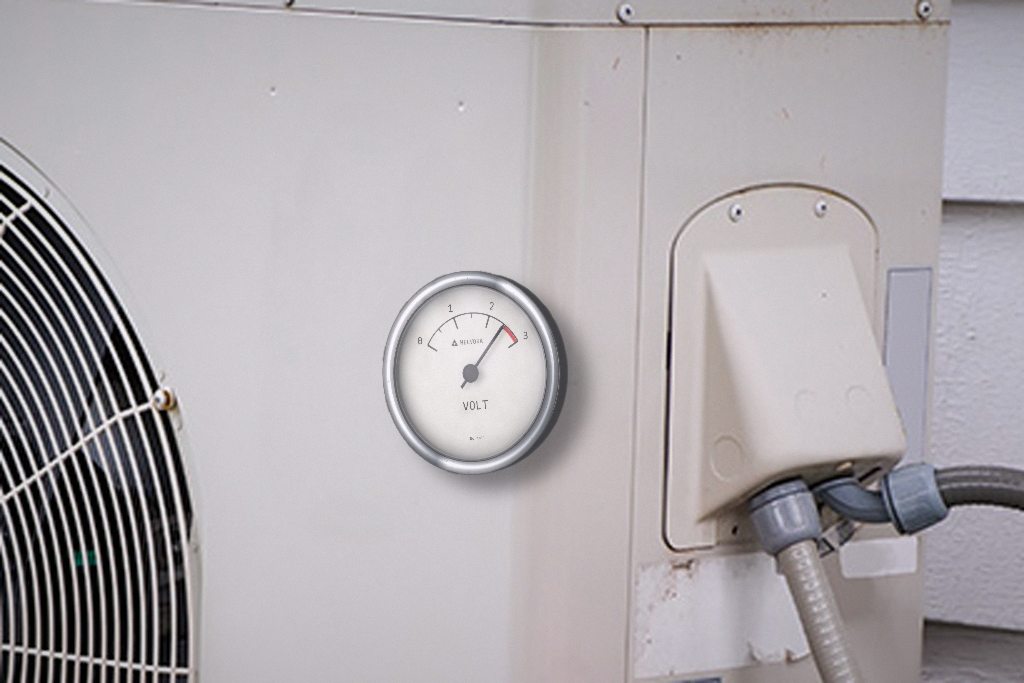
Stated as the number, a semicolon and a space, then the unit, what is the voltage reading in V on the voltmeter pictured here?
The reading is 2.5; V
